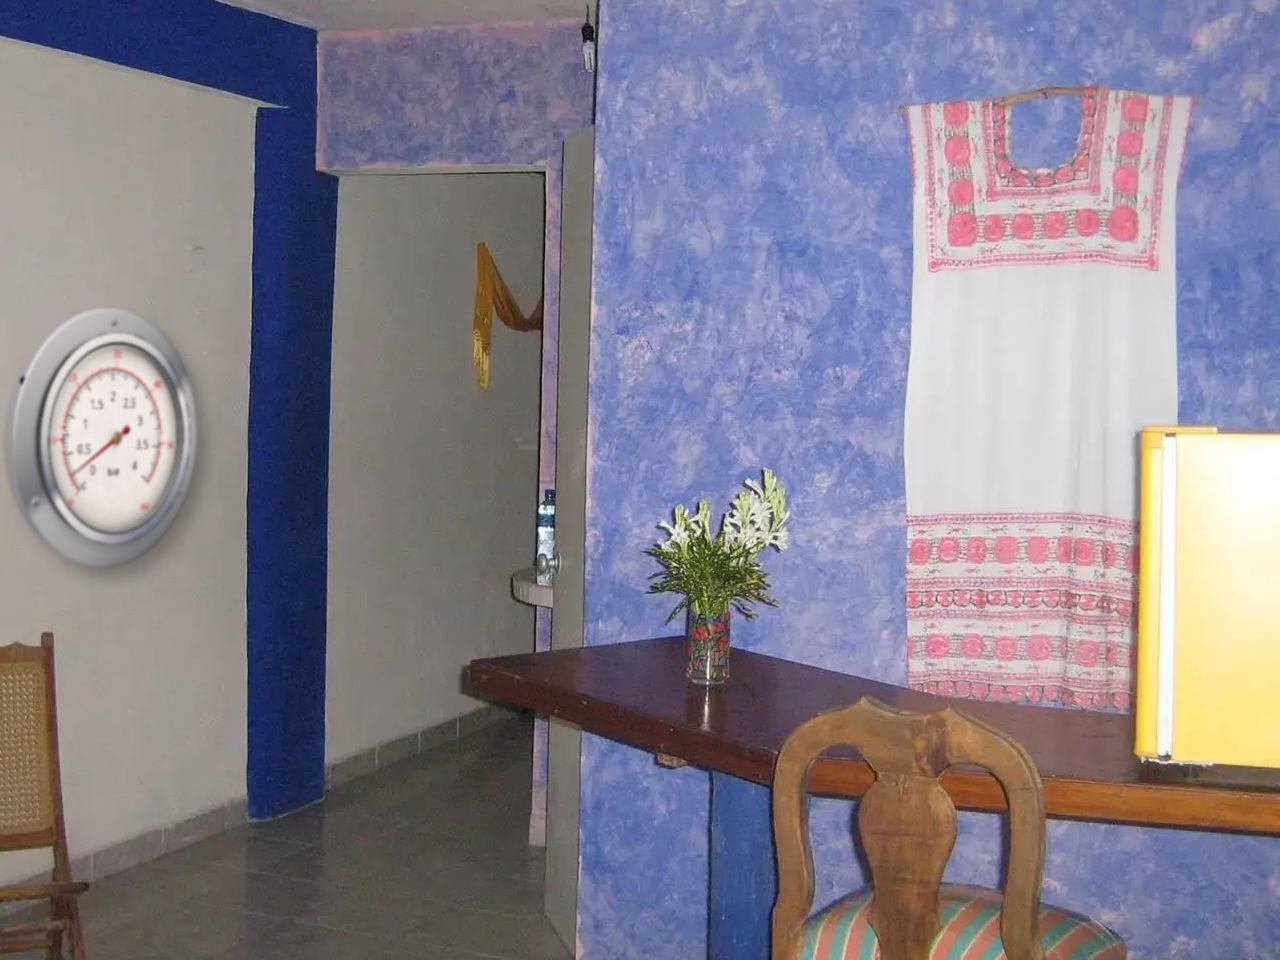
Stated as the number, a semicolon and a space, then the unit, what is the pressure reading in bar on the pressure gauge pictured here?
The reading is 0.25; bar
